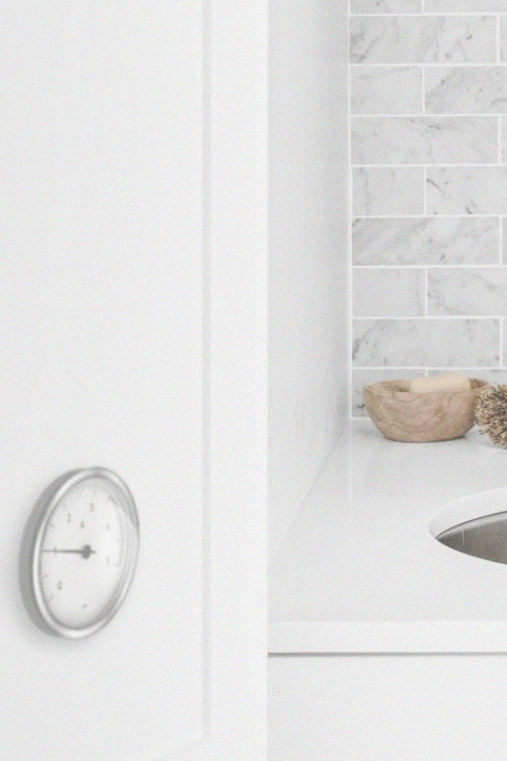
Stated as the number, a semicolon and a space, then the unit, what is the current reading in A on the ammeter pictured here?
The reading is 1; A
